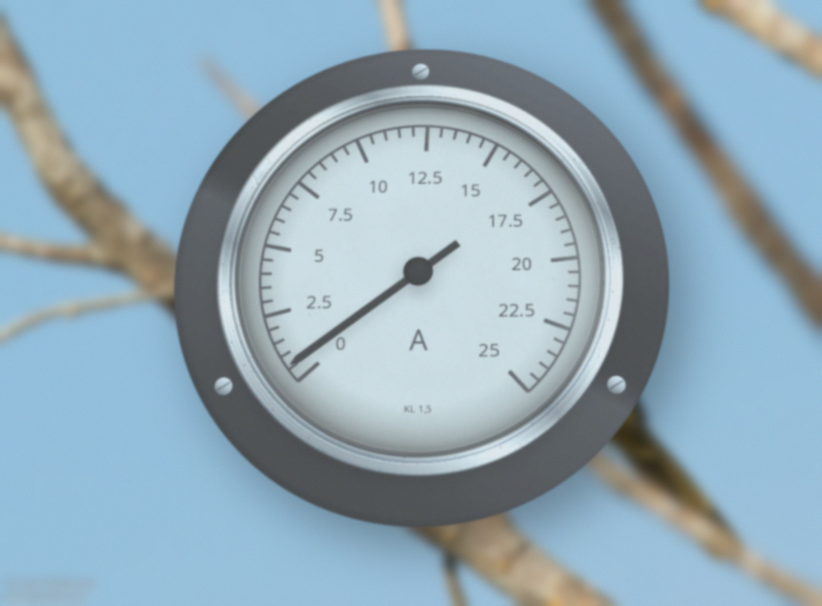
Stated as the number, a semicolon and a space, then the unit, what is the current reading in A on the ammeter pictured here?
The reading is 0.5; A
